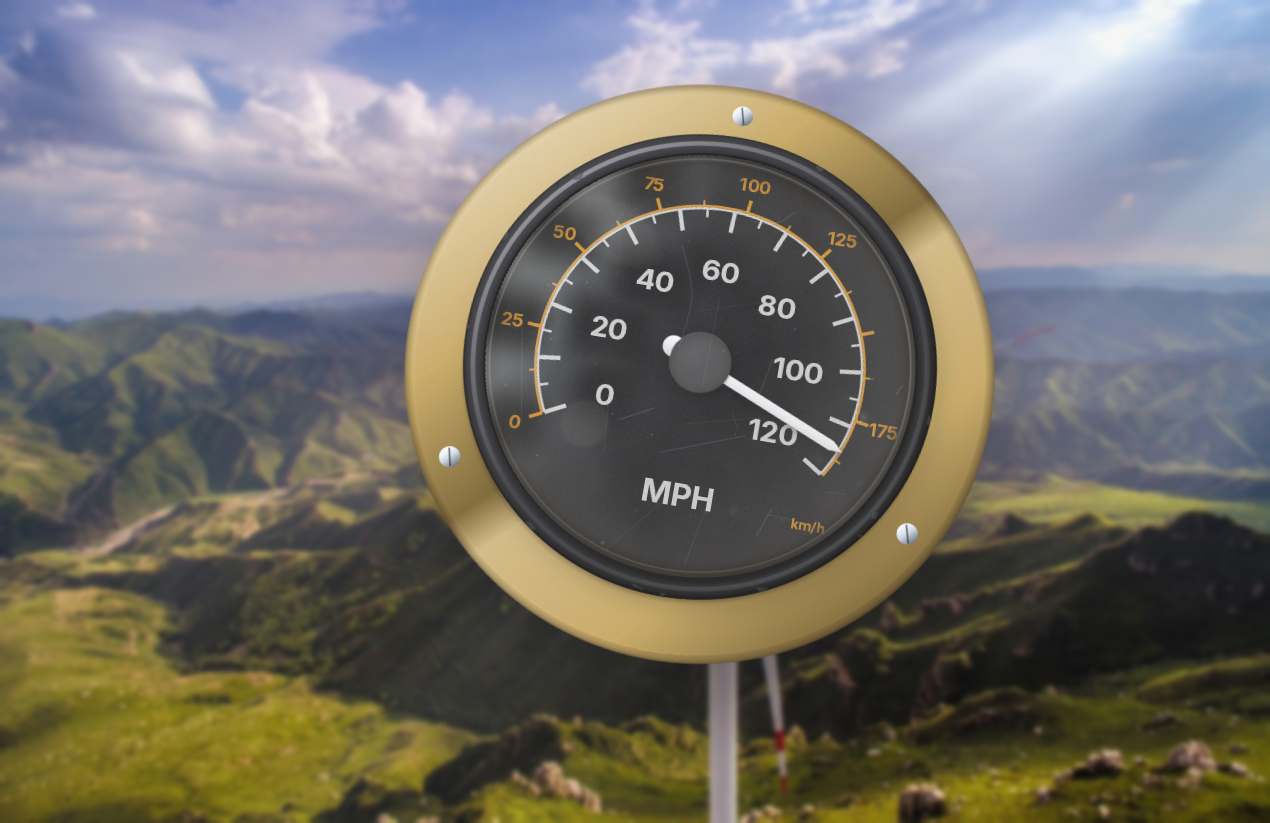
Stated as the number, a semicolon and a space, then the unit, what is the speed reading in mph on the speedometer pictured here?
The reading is 115; mph
